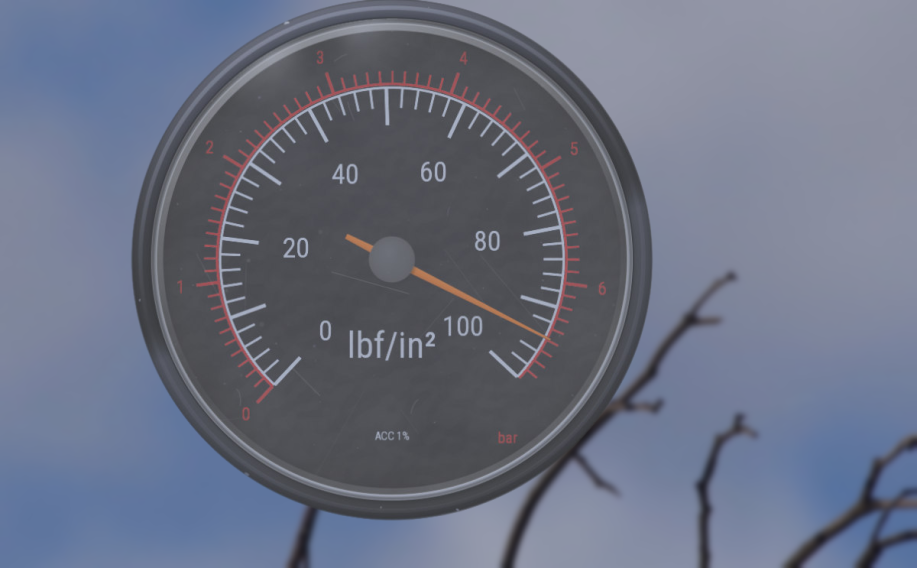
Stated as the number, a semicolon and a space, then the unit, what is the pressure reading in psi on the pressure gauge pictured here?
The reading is 94; psi
